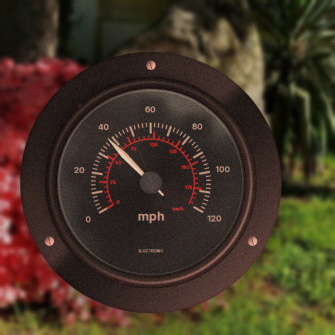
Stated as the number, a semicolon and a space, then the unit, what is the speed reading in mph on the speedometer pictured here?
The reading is 38; mph
